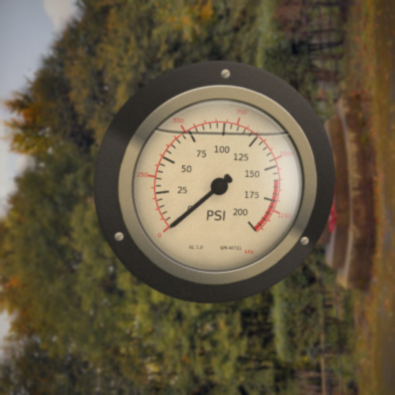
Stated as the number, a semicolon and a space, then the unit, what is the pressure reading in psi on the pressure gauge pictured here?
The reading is 0; psi
